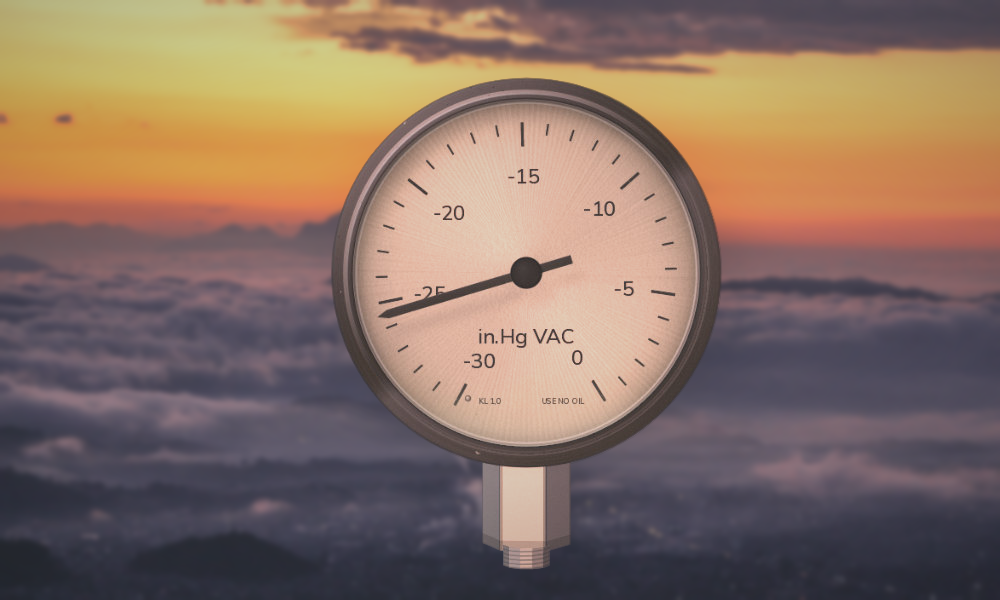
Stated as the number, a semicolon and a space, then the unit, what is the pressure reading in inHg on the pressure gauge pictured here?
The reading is -25.5; inHg
